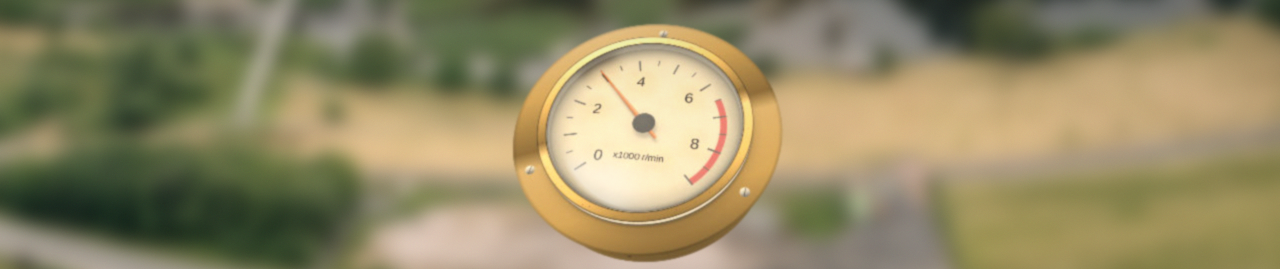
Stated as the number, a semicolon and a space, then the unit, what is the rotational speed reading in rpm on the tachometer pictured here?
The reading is 3000; rpm
